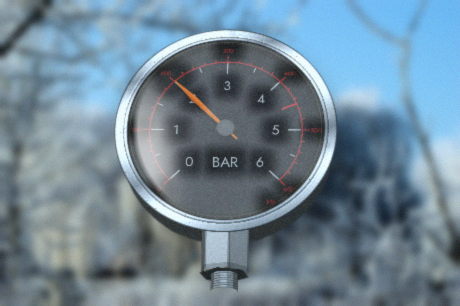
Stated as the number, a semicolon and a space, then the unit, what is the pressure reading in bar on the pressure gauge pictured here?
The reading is 2; bar
